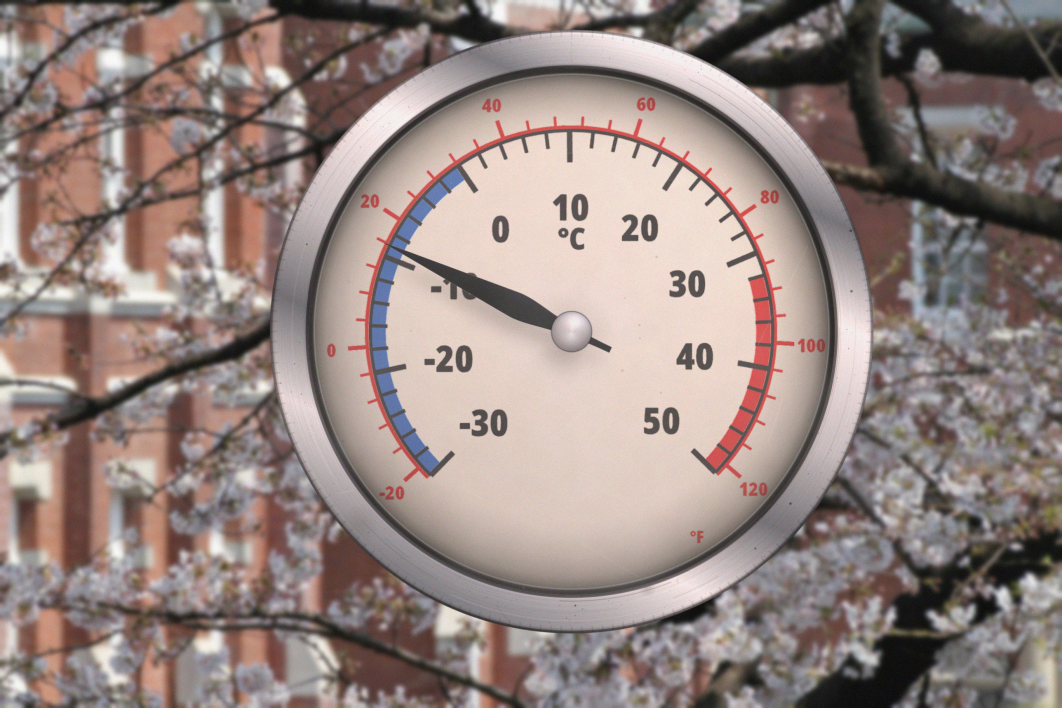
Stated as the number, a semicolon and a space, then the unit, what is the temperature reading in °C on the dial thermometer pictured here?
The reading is -9; °C
